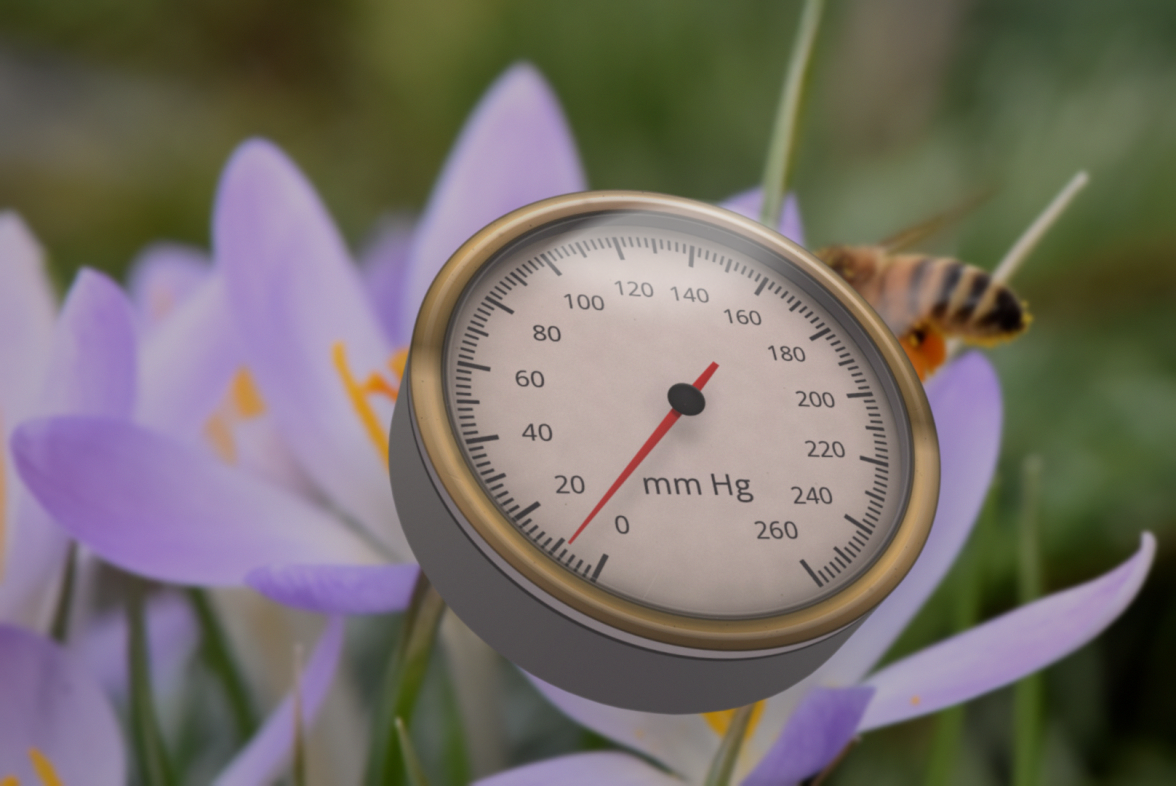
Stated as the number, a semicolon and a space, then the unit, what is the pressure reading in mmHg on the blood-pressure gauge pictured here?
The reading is 8; mmHg
